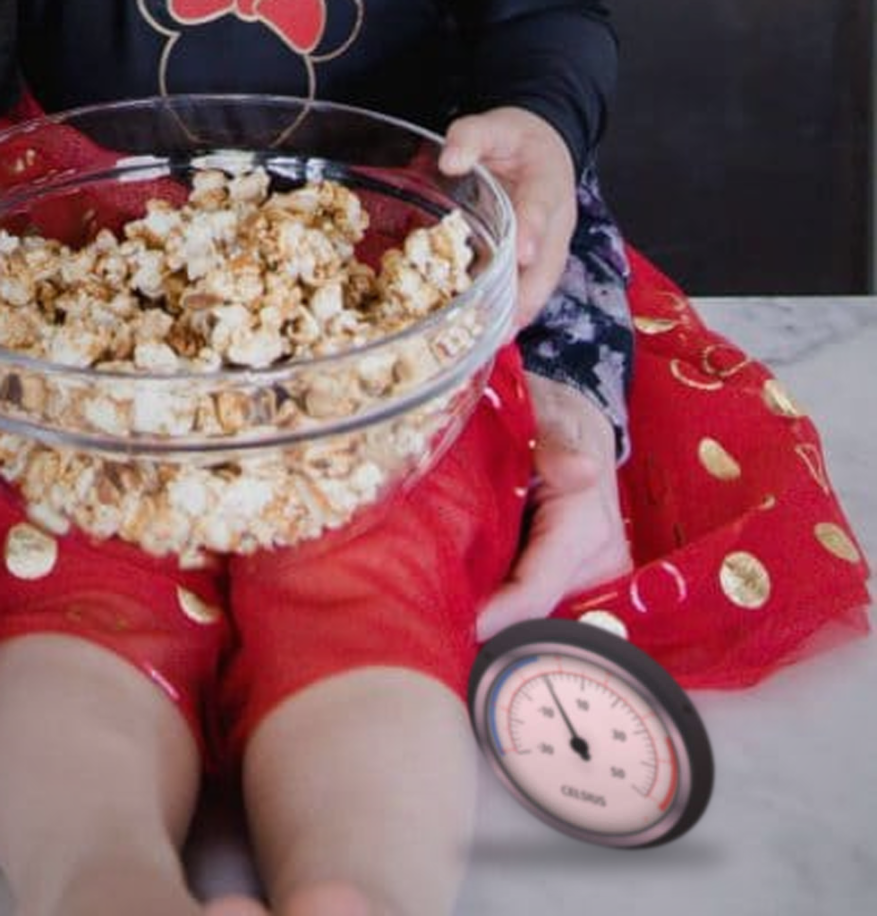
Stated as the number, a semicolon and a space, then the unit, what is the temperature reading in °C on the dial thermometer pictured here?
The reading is 0; °C
